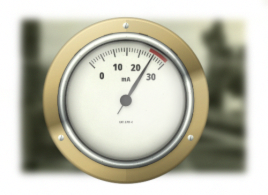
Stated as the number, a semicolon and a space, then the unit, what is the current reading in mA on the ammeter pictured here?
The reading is 25; mA
